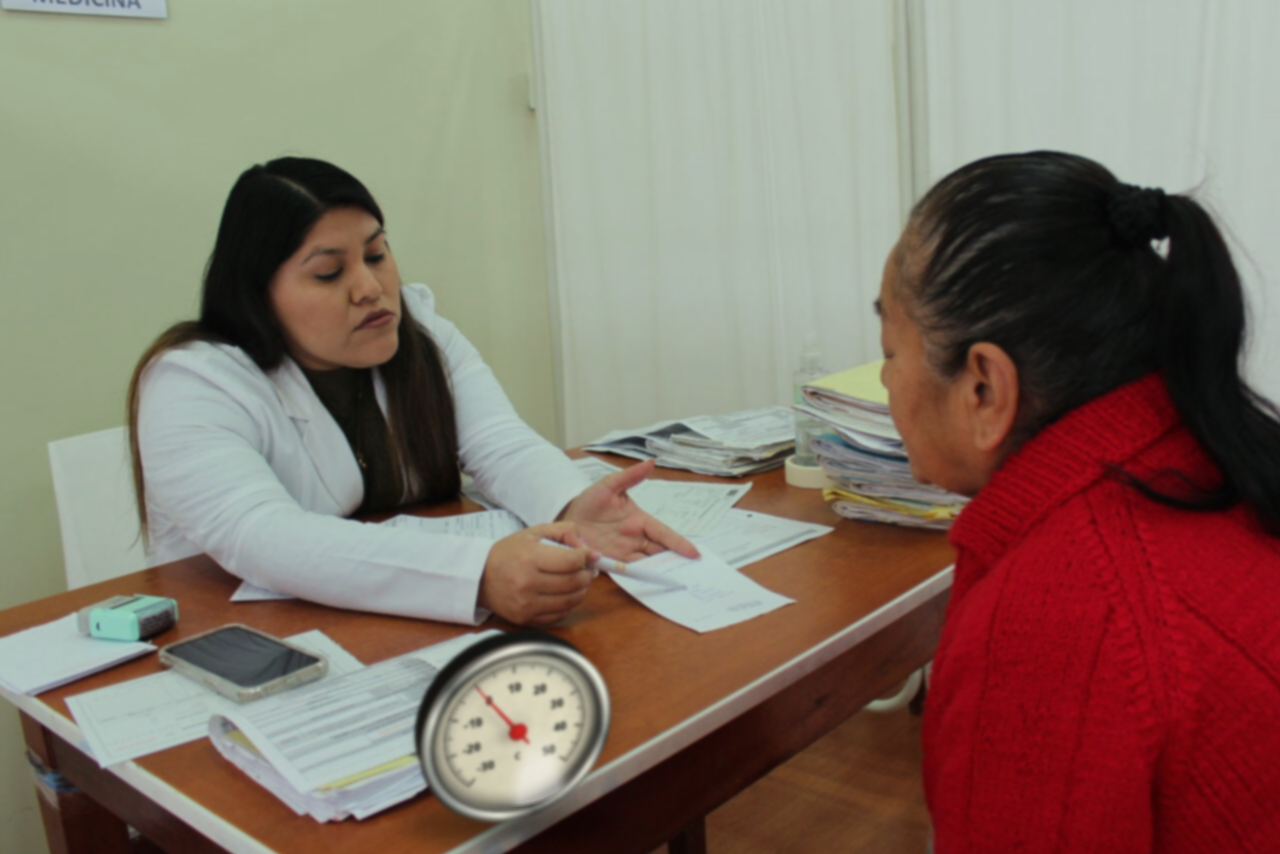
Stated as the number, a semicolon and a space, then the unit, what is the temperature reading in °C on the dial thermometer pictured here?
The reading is 0; °C
